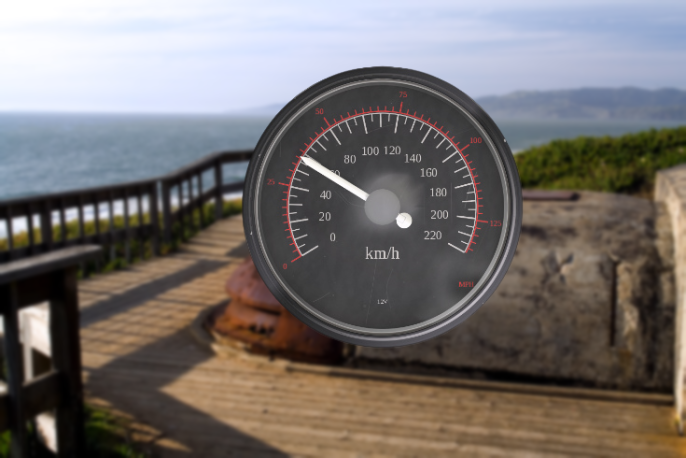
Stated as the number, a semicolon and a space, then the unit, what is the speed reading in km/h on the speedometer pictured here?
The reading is 57.5; km/h
